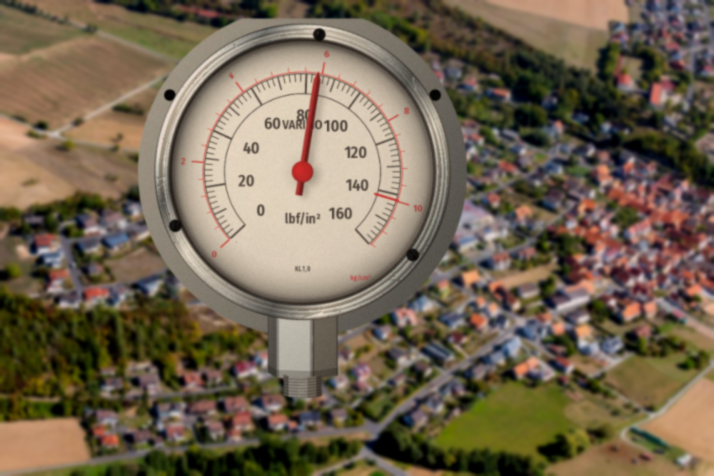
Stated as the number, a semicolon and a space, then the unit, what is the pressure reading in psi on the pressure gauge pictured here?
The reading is 84; psi
